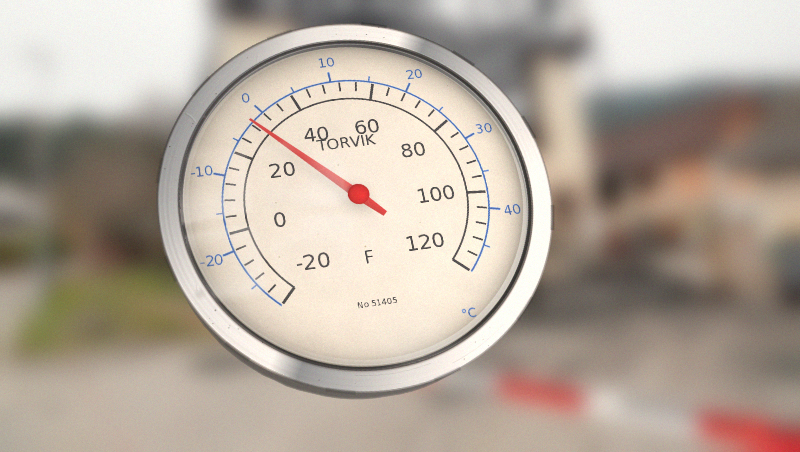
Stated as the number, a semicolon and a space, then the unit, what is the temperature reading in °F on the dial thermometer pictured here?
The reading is 28; °F
